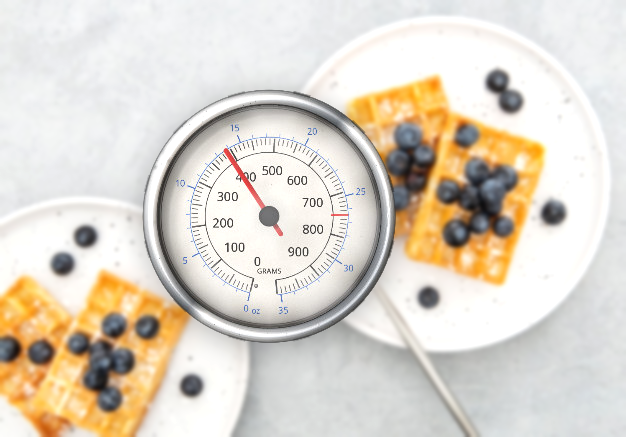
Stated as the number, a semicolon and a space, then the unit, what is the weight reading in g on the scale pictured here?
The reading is 390; g
